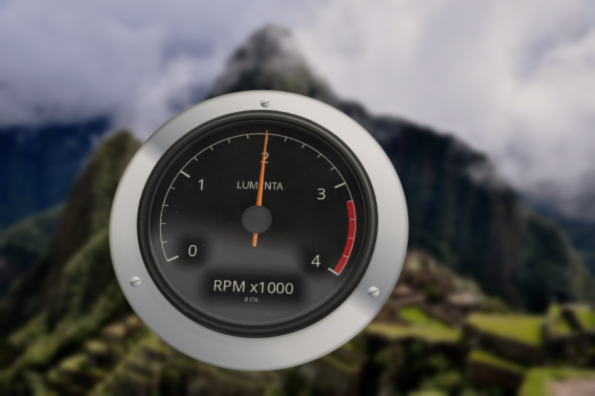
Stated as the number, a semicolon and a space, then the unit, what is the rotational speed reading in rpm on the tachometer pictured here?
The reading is 2000; rpm
